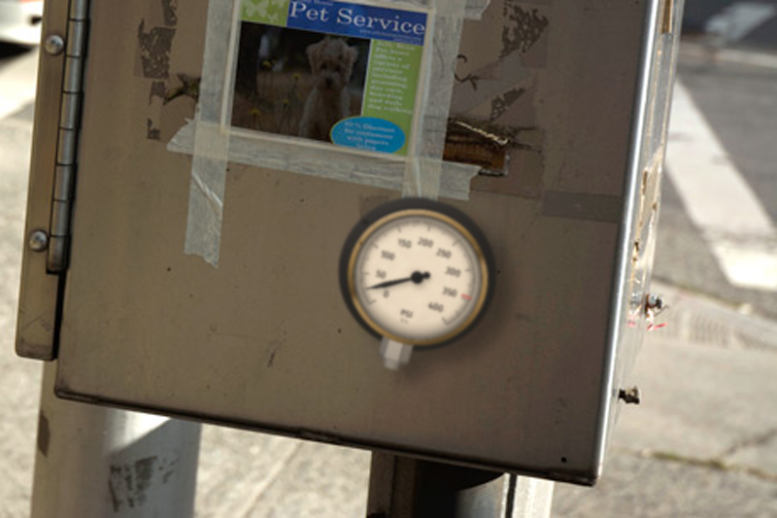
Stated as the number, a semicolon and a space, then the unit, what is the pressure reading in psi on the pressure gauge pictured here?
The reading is 25; psi
